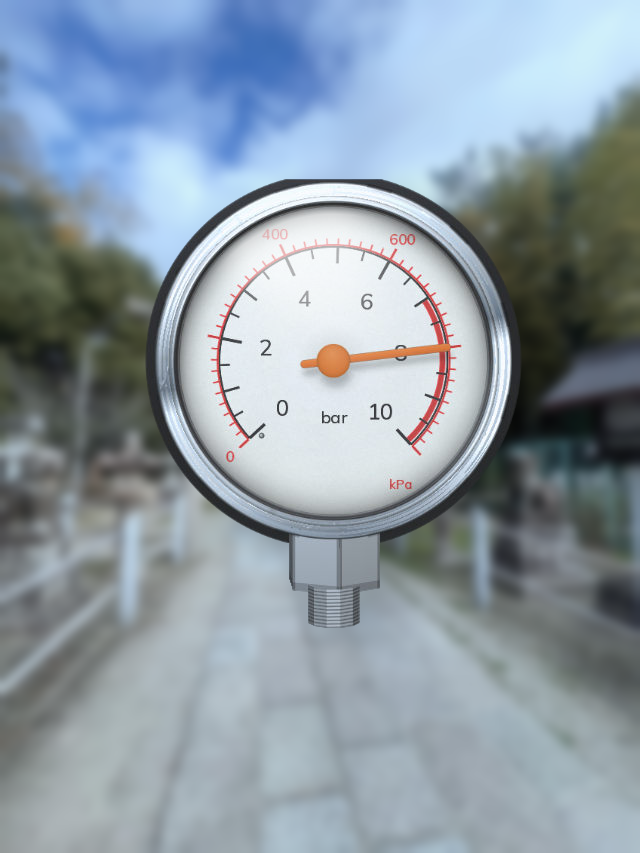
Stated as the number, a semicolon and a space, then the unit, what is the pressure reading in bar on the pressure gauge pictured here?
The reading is 8; bar
